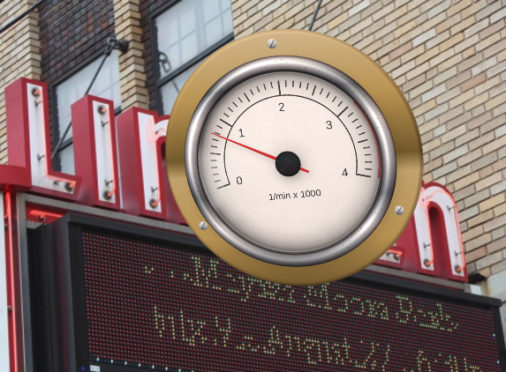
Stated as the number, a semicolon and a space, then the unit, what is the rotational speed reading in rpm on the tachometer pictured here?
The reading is 800; rpm
